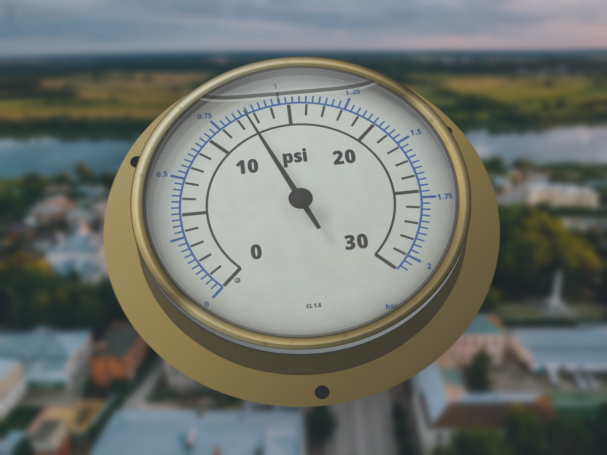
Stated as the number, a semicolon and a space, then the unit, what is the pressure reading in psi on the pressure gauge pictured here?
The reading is 12.5; psi
